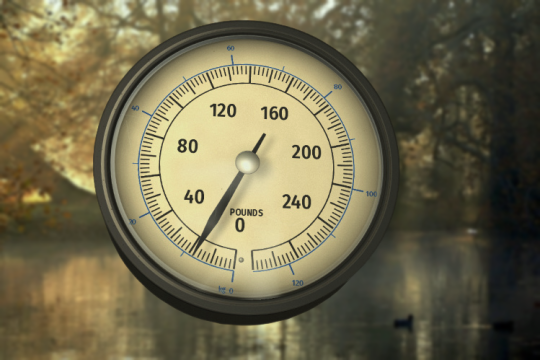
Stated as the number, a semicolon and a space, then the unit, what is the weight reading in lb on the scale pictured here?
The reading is 18; lb
